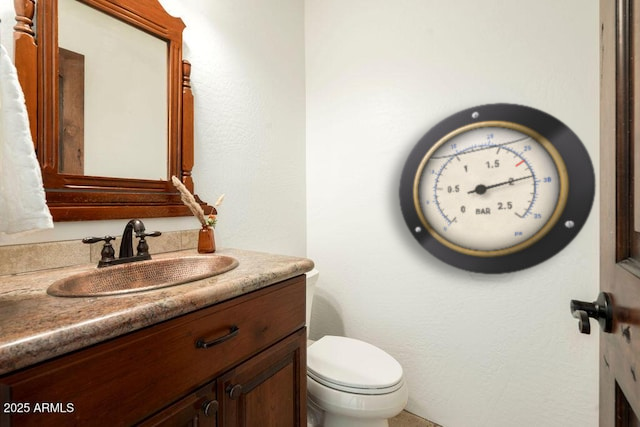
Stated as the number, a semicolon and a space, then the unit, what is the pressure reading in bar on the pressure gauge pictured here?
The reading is 2; bar
